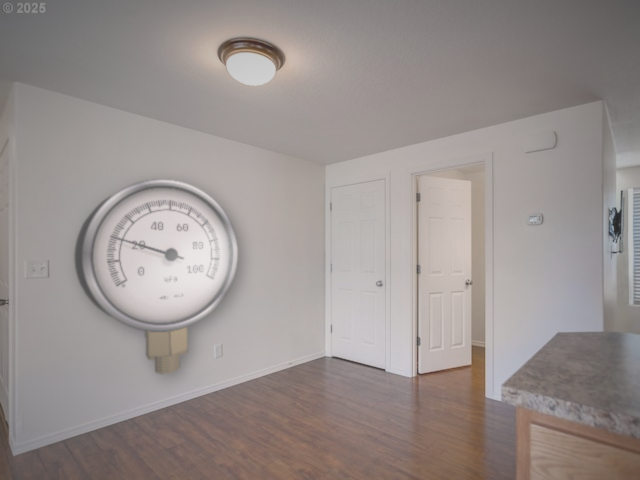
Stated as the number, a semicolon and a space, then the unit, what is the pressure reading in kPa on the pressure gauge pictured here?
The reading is 20; kPa
